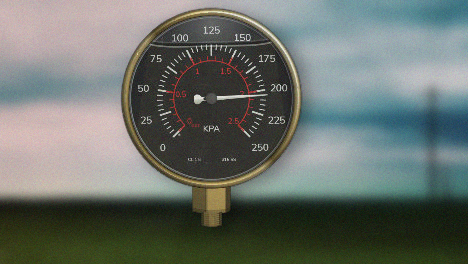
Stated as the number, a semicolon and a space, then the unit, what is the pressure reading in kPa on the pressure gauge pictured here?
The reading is 205; kPa
